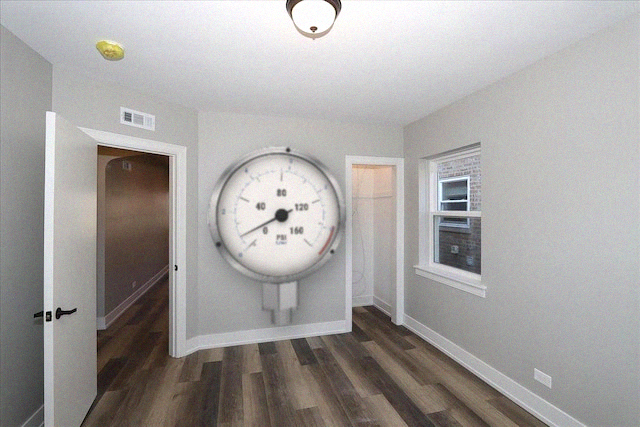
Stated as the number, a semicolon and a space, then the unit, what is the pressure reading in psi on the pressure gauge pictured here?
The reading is 10; psi
